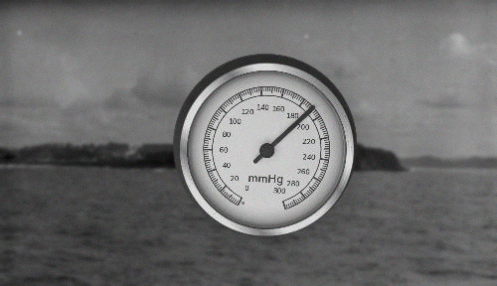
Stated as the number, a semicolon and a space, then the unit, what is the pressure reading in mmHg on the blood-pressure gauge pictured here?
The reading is 190; mmHg
